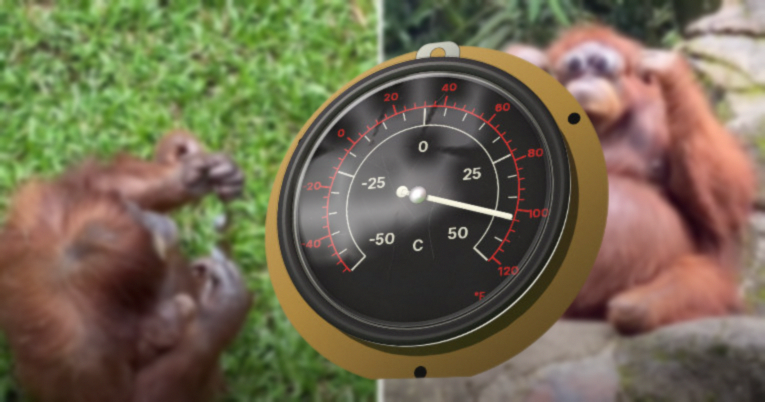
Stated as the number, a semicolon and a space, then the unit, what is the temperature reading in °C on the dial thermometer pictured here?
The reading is 40; °C
